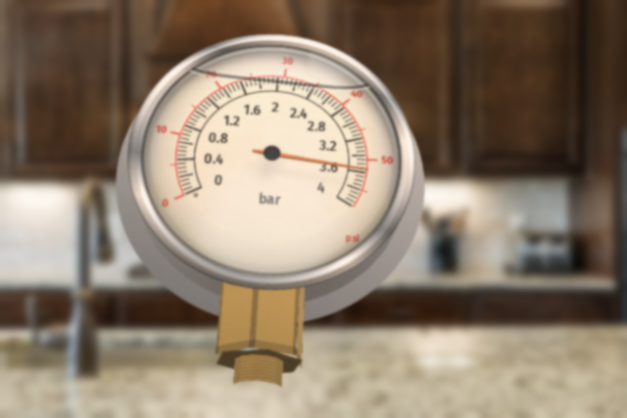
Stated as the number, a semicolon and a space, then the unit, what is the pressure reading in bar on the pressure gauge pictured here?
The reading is 3.6; bar
